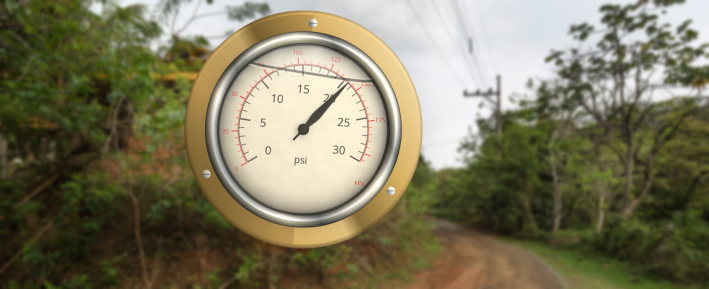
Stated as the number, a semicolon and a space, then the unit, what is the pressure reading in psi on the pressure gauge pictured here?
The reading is 20.5; psi
